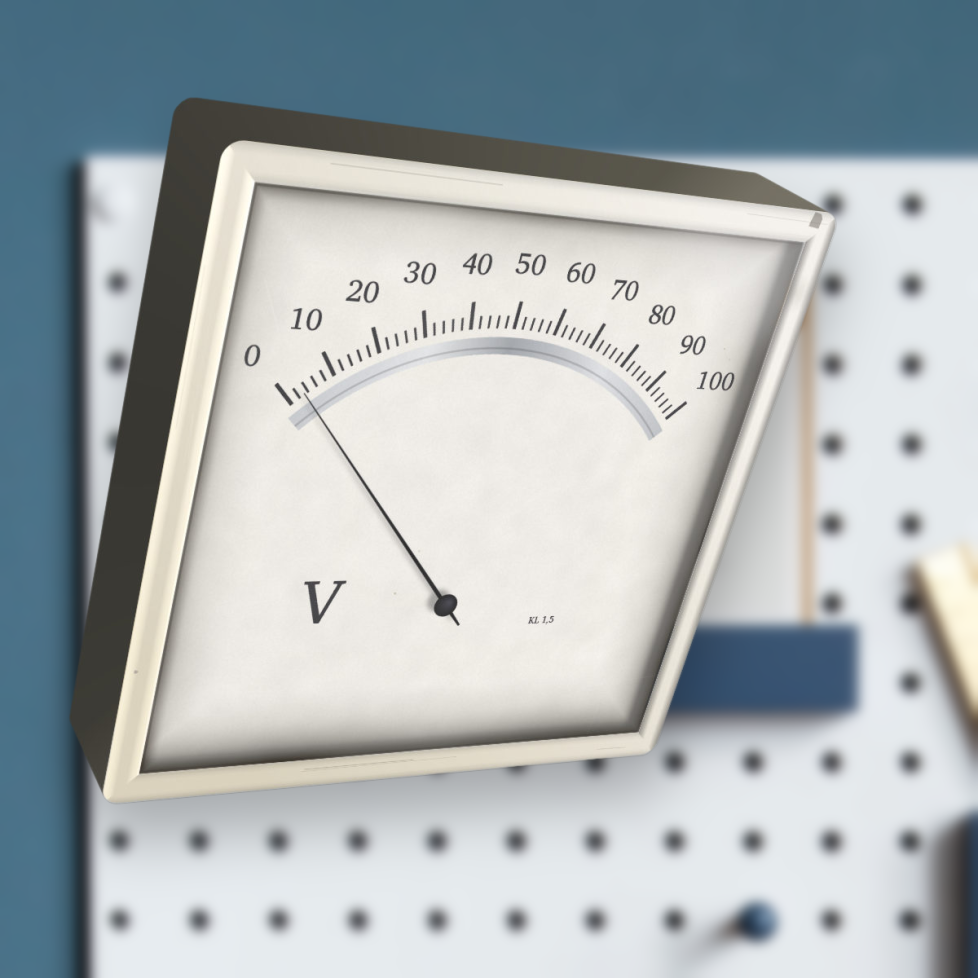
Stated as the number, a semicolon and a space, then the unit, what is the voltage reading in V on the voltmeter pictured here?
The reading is 3; V
